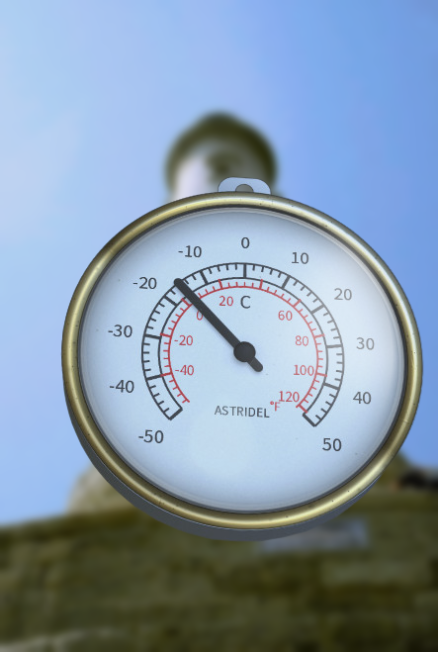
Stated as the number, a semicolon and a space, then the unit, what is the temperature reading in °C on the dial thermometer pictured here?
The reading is -16; °C
